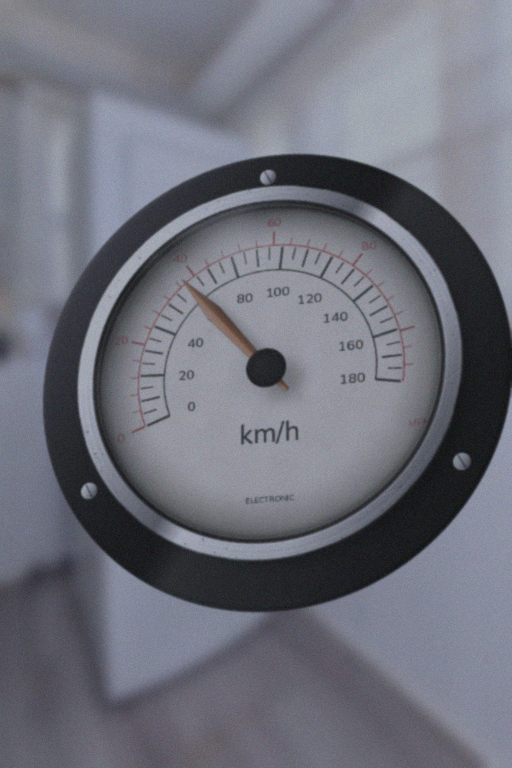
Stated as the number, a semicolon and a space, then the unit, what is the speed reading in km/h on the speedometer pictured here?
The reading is 60; km/h
